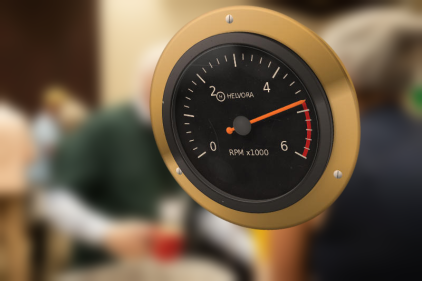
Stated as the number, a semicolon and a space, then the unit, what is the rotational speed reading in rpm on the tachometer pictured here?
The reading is 4800; rpm
